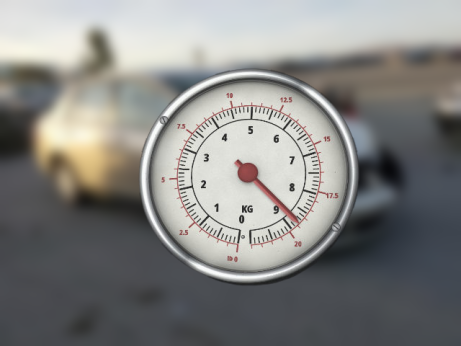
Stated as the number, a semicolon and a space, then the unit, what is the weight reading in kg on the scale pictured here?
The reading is 8.8; kg
